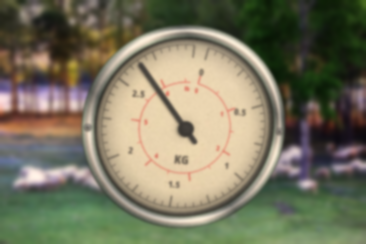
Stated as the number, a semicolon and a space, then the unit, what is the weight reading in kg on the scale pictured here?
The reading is 2.65; kg
